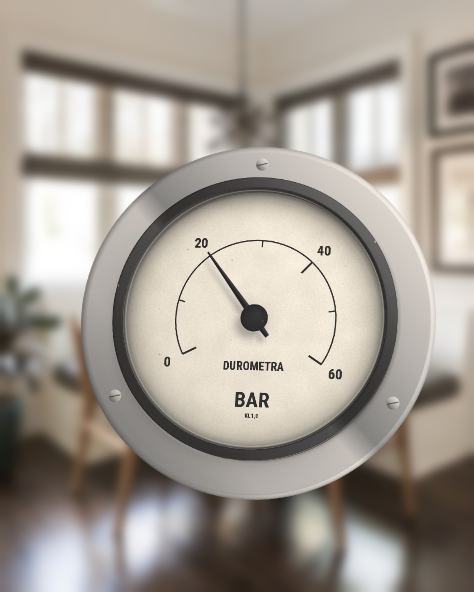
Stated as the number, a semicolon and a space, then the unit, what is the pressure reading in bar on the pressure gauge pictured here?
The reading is 20; bar
